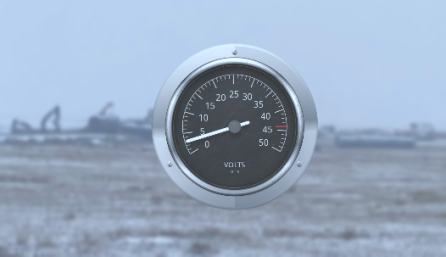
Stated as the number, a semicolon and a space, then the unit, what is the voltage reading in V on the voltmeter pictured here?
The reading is 3; V
